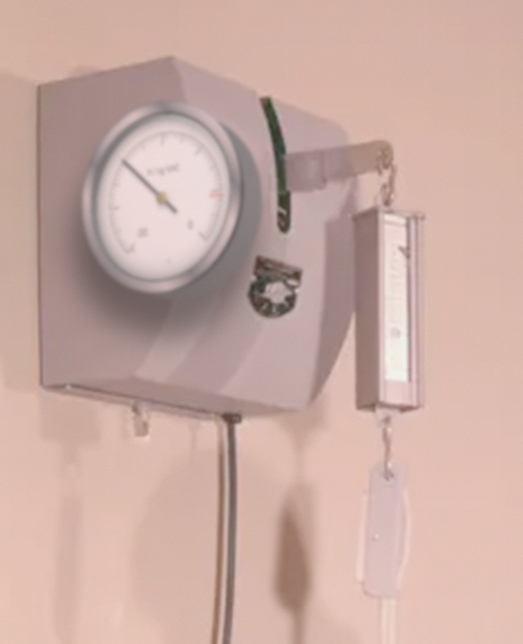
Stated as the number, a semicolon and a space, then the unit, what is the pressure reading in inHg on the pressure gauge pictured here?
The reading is -20; inHg
